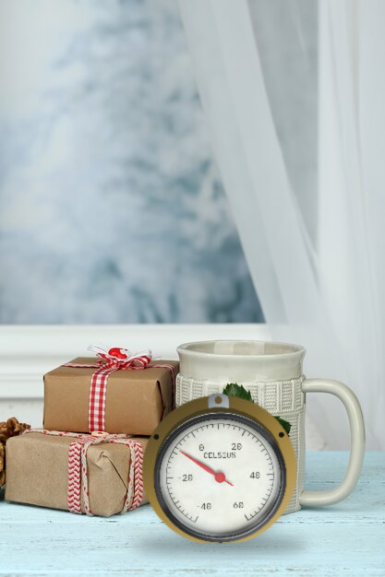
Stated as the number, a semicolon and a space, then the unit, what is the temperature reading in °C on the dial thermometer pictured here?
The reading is -8; °C
